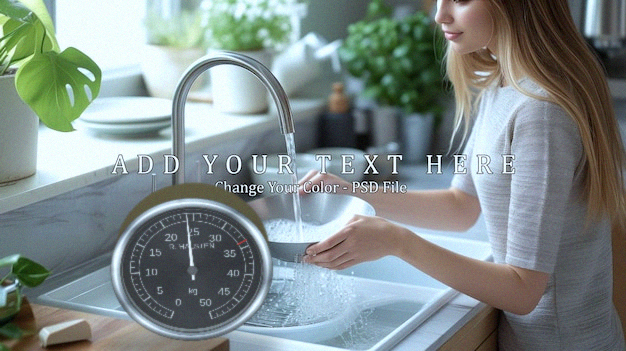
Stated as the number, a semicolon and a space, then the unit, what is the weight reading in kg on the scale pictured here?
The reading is 24; kg
